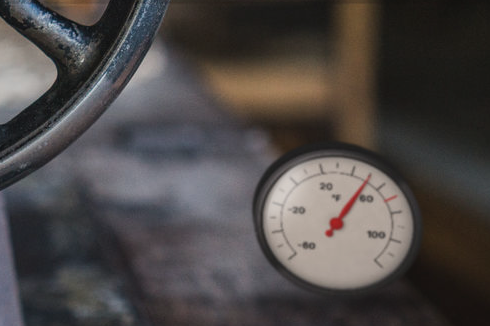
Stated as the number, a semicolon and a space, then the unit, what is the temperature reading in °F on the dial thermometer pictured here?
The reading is 50; °F
